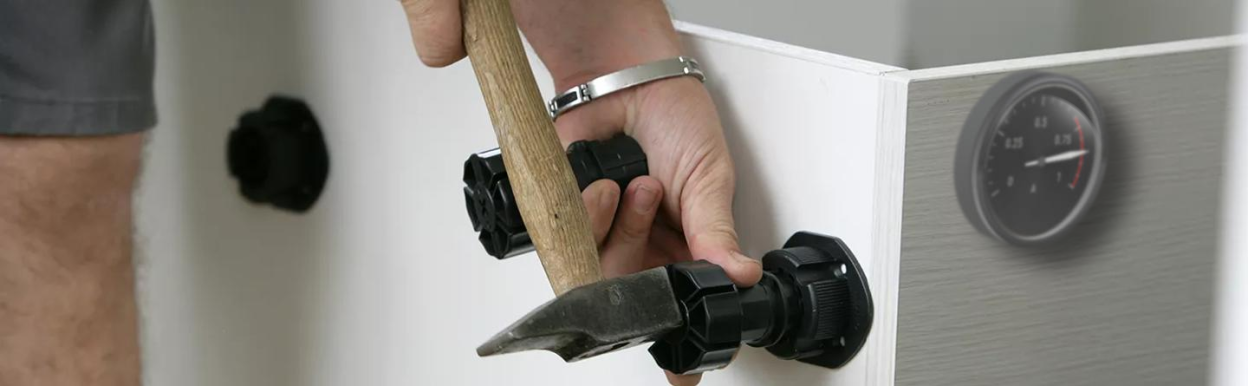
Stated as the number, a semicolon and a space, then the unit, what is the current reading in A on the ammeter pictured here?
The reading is 0.85; A
